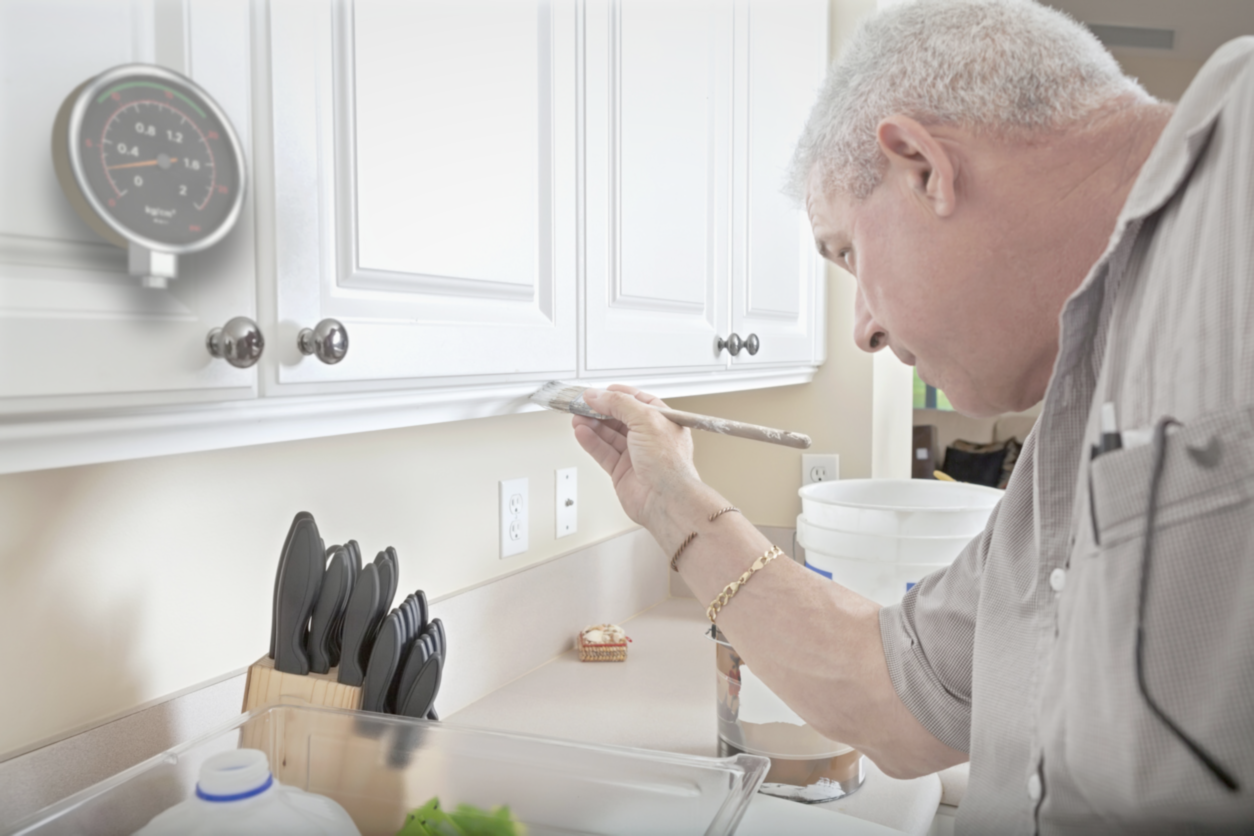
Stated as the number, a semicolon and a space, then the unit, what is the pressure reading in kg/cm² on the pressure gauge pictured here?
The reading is 0.2; kg/cm²
